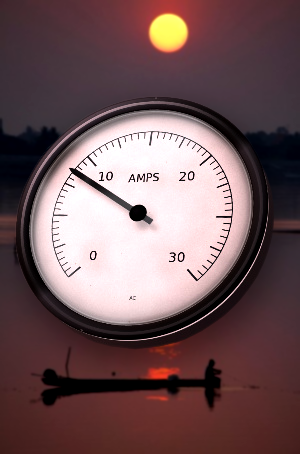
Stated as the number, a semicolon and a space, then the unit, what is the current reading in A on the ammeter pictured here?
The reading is 8.5; A
